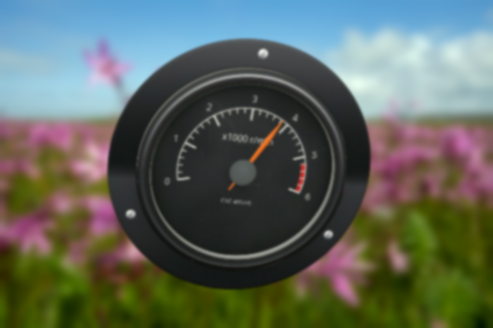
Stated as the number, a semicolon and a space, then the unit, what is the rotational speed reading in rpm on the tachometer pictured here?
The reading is 3800; rpm
